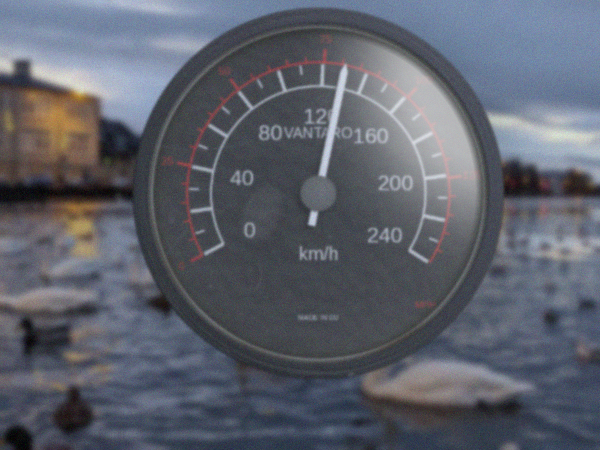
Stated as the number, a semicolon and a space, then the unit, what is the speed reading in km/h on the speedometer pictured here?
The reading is 130; km/h
